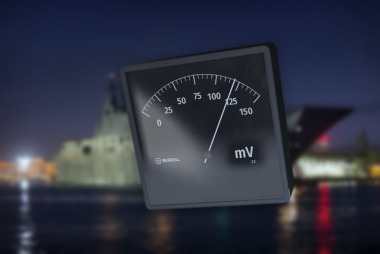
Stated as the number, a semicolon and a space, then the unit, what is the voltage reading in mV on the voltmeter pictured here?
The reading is 120; mV
